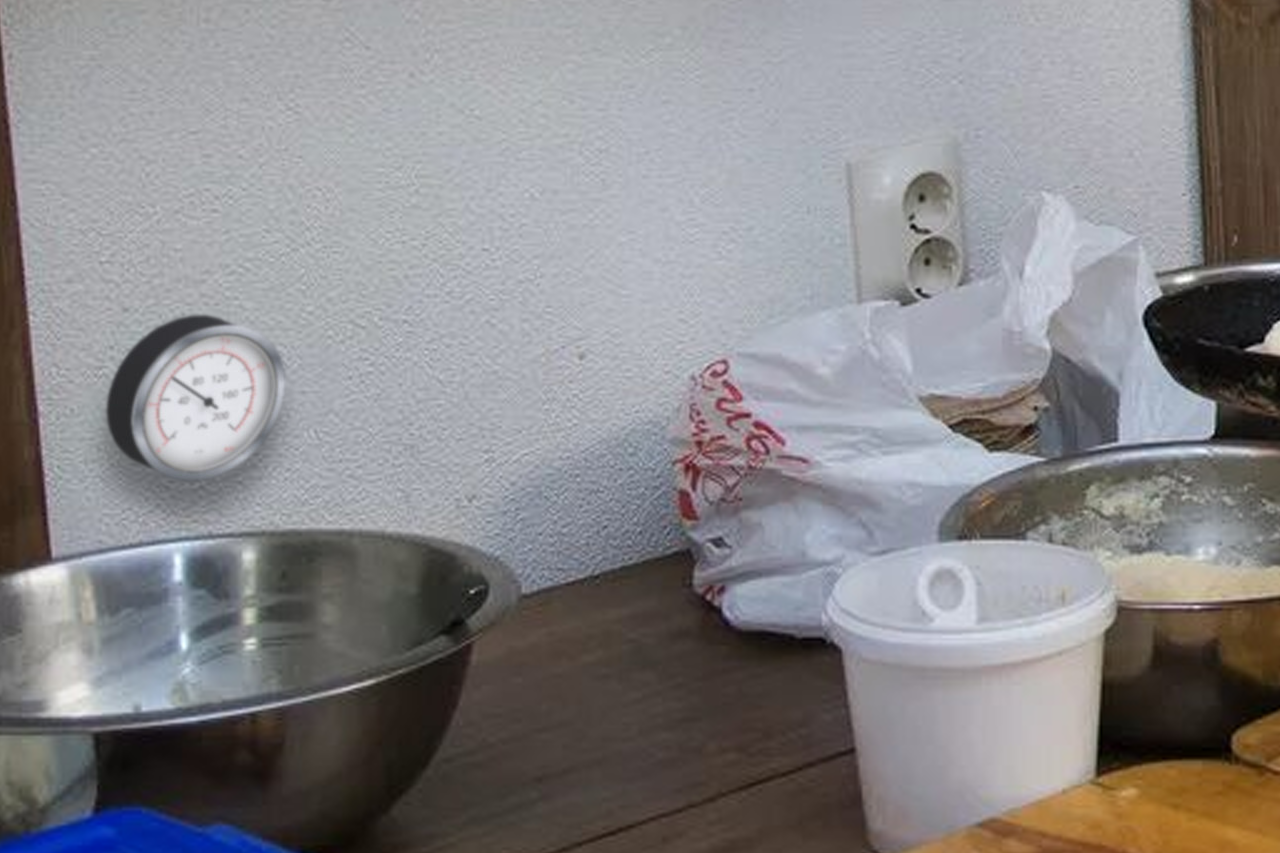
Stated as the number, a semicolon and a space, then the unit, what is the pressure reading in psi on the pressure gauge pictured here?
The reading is 60; psi
